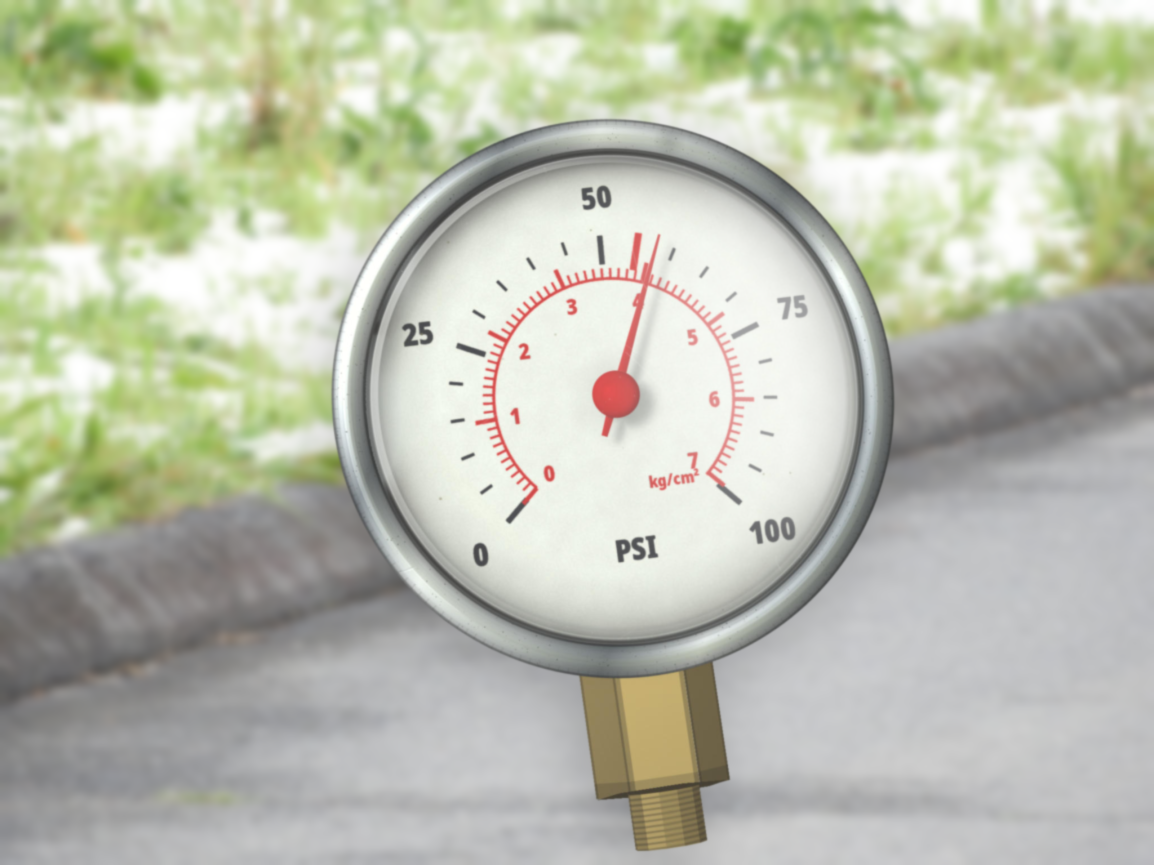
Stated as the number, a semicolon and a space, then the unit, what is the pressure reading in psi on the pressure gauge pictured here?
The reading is 57.5; psi
